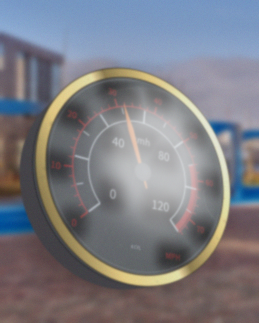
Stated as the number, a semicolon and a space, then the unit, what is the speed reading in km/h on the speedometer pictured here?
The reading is 50; km/h
